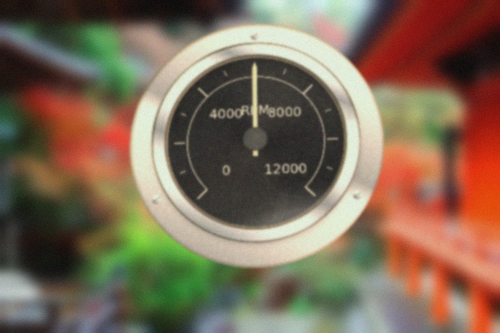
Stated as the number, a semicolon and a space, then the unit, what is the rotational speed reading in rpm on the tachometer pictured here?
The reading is 6000; rpm
